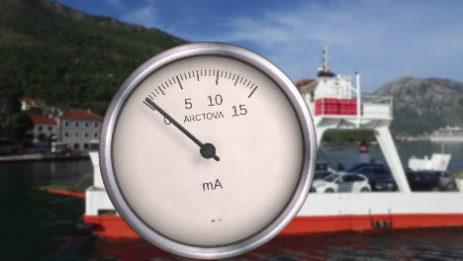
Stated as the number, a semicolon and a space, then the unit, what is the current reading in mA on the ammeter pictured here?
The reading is 0.5; mA
